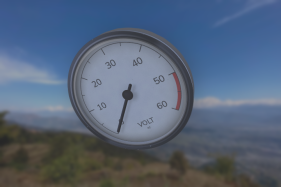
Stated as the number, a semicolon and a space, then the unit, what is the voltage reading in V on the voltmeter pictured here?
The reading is 0; V
